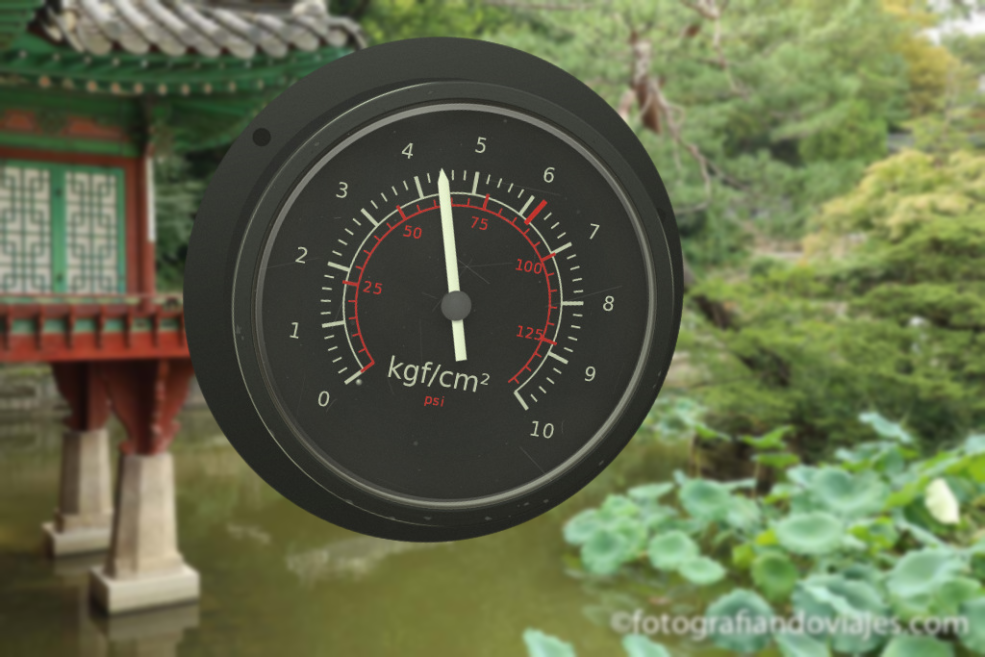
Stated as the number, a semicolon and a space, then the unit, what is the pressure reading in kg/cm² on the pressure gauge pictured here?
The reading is 4.4; kg/cm²
